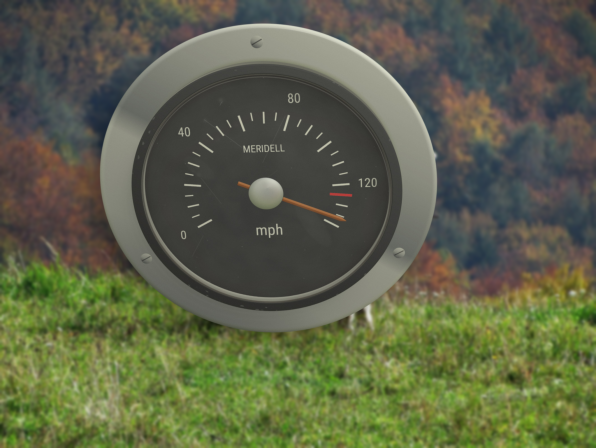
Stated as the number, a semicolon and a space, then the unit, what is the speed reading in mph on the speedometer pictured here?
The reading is 135; mph
